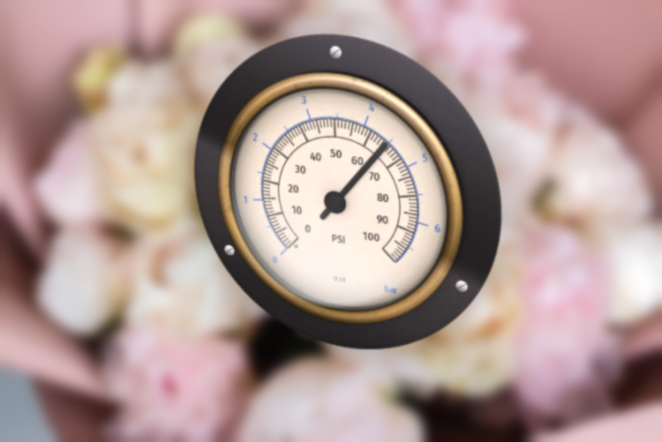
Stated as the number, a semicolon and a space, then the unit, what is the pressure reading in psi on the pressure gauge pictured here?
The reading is 65; psi
